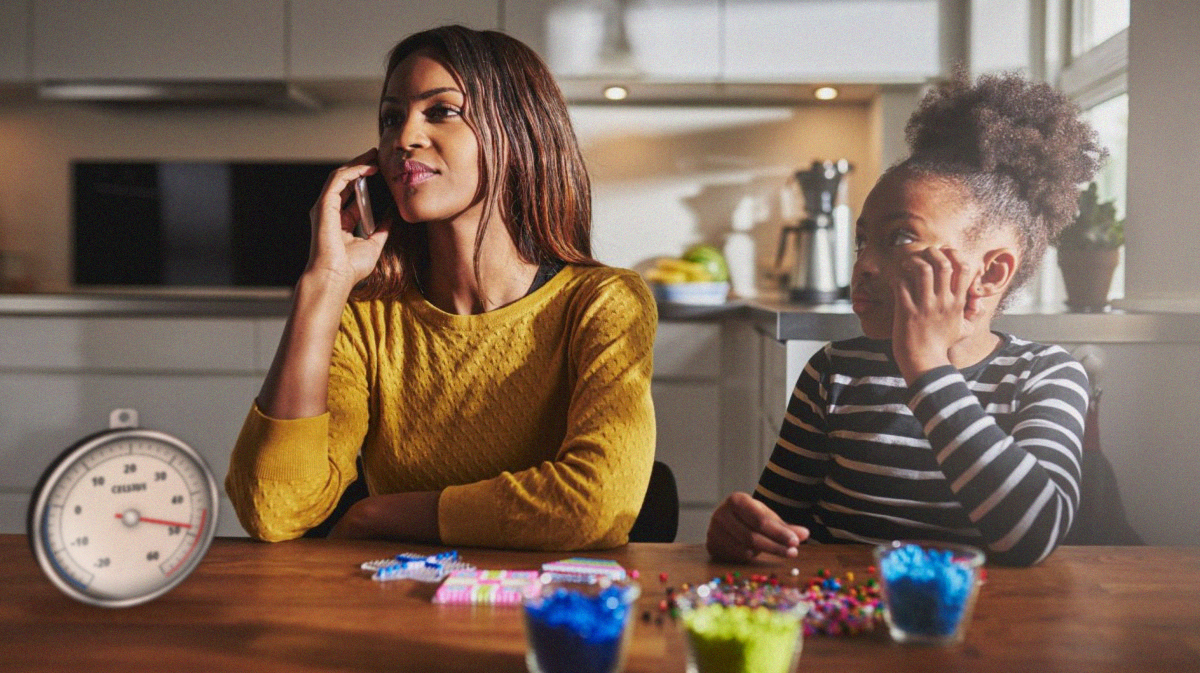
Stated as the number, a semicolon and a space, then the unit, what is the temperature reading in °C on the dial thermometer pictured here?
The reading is 48; °C
